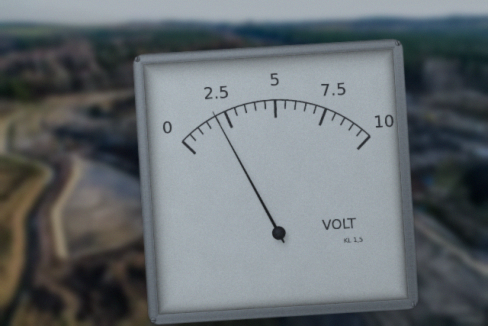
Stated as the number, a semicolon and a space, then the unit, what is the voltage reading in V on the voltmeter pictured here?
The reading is 2; V
